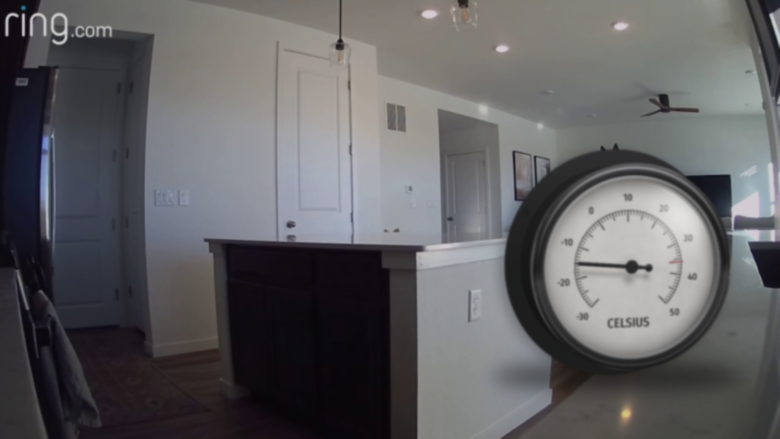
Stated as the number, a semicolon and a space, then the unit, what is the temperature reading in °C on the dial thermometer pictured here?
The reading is -15; °C
